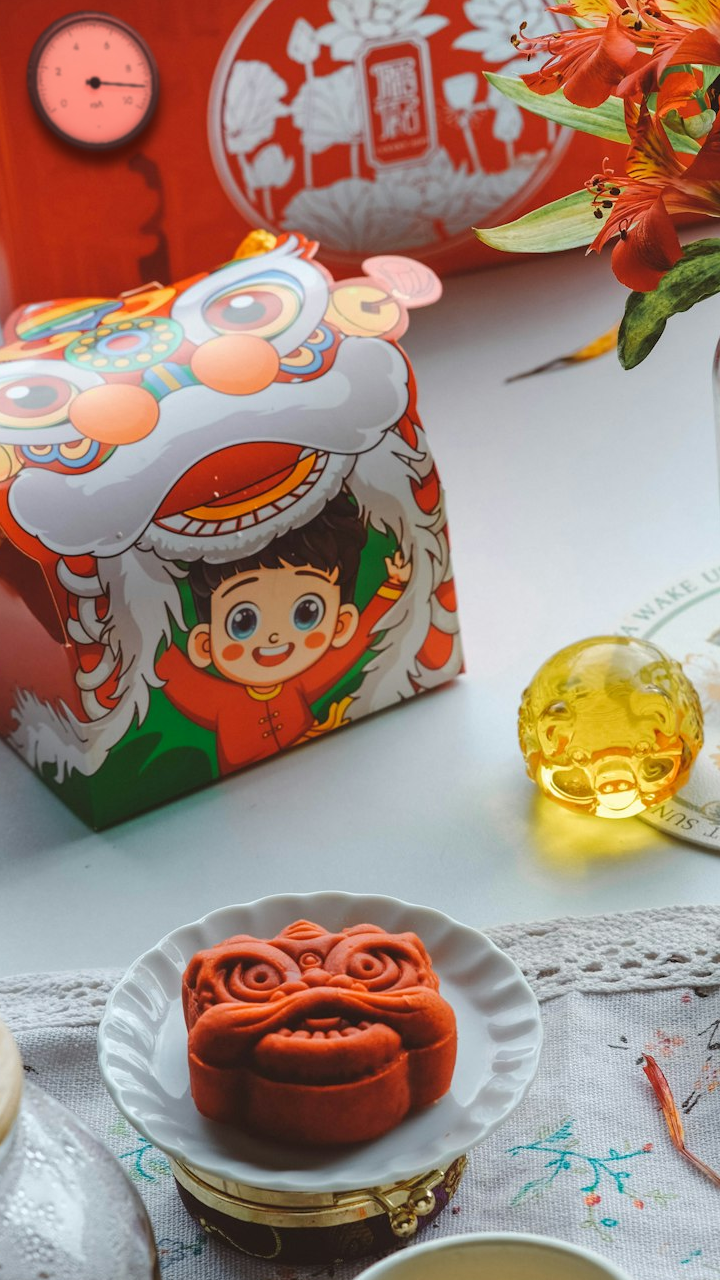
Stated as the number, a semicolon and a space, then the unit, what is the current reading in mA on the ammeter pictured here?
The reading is 9; mA
